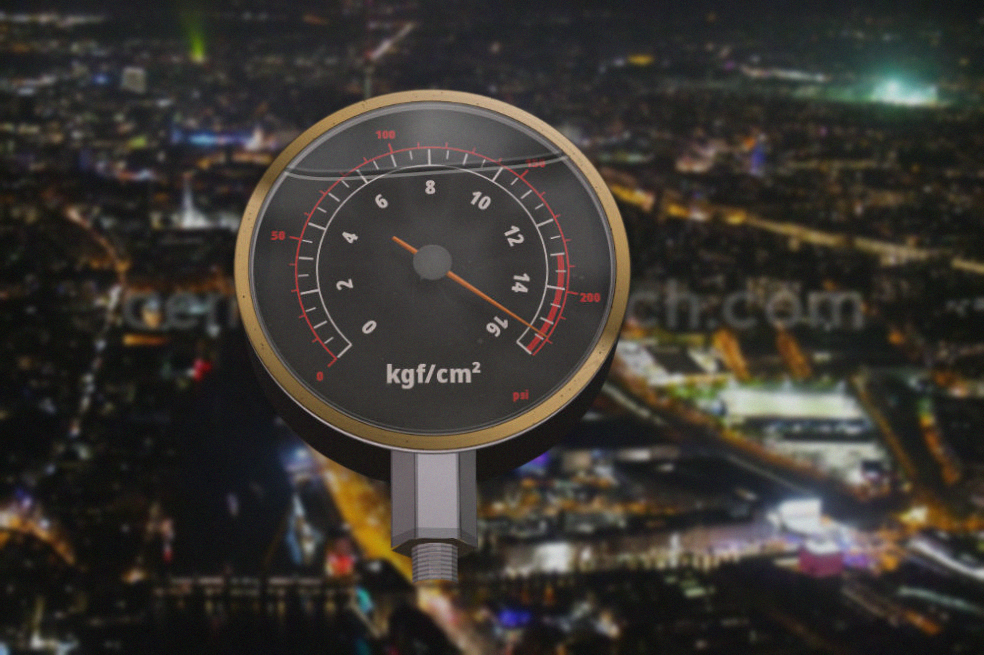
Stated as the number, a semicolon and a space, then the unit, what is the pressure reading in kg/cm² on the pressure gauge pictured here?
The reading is 15.5; kg/cm²
